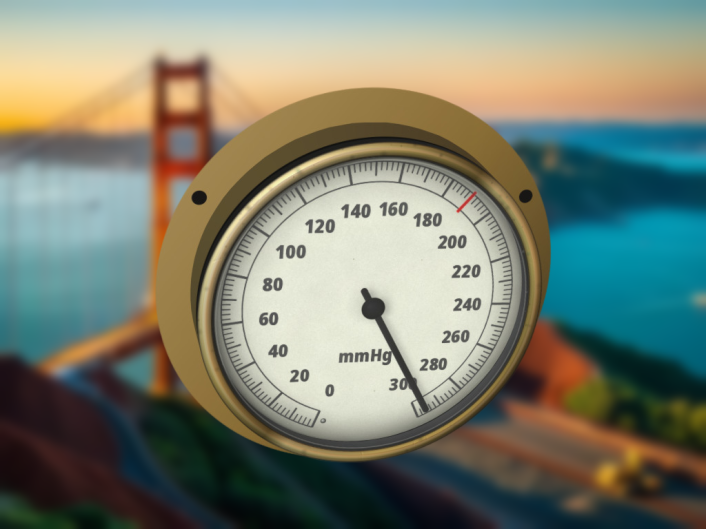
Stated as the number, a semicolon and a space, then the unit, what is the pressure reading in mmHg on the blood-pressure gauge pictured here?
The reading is 296; mmHg
